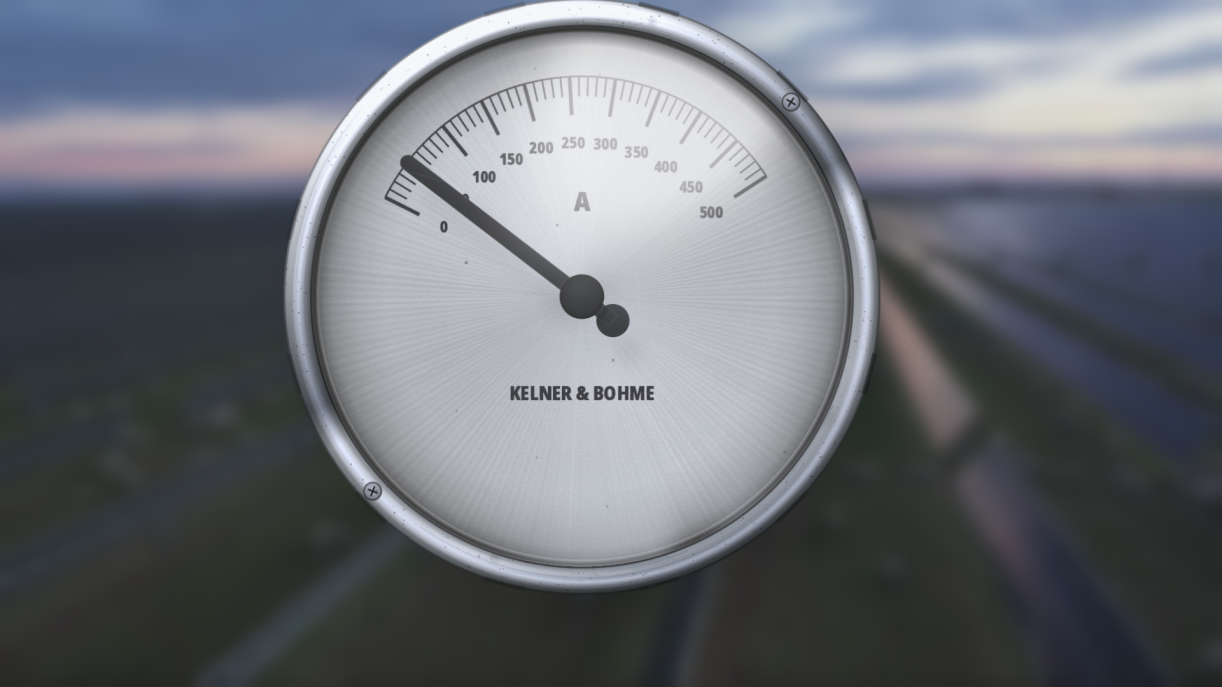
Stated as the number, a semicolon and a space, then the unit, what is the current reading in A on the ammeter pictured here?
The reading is 45; A
